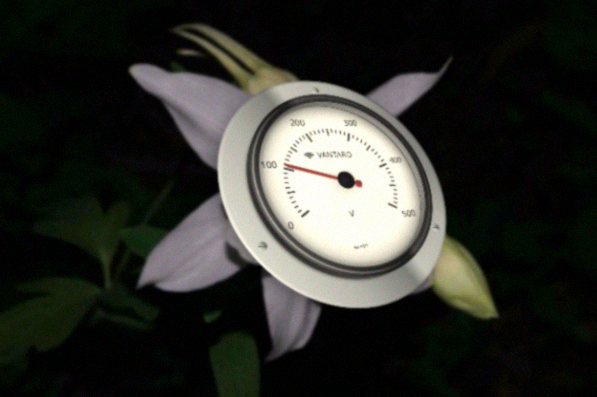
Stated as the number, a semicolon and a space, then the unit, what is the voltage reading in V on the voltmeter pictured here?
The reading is 100; V
